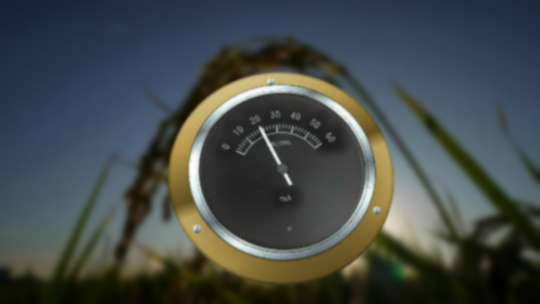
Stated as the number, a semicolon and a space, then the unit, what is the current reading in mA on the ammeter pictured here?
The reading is 20; mA
